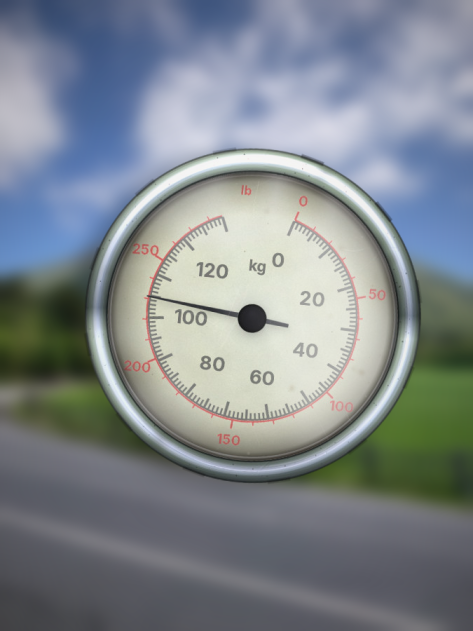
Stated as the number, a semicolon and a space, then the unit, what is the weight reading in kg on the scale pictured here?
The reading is 105; kg
